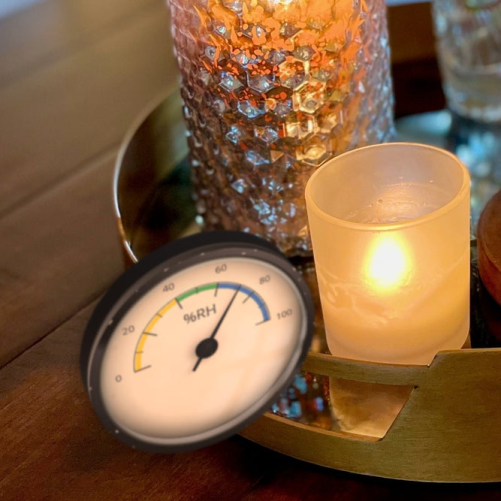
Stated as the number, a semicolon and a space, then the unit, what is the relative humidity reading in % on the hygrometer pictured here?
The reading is 70; %
